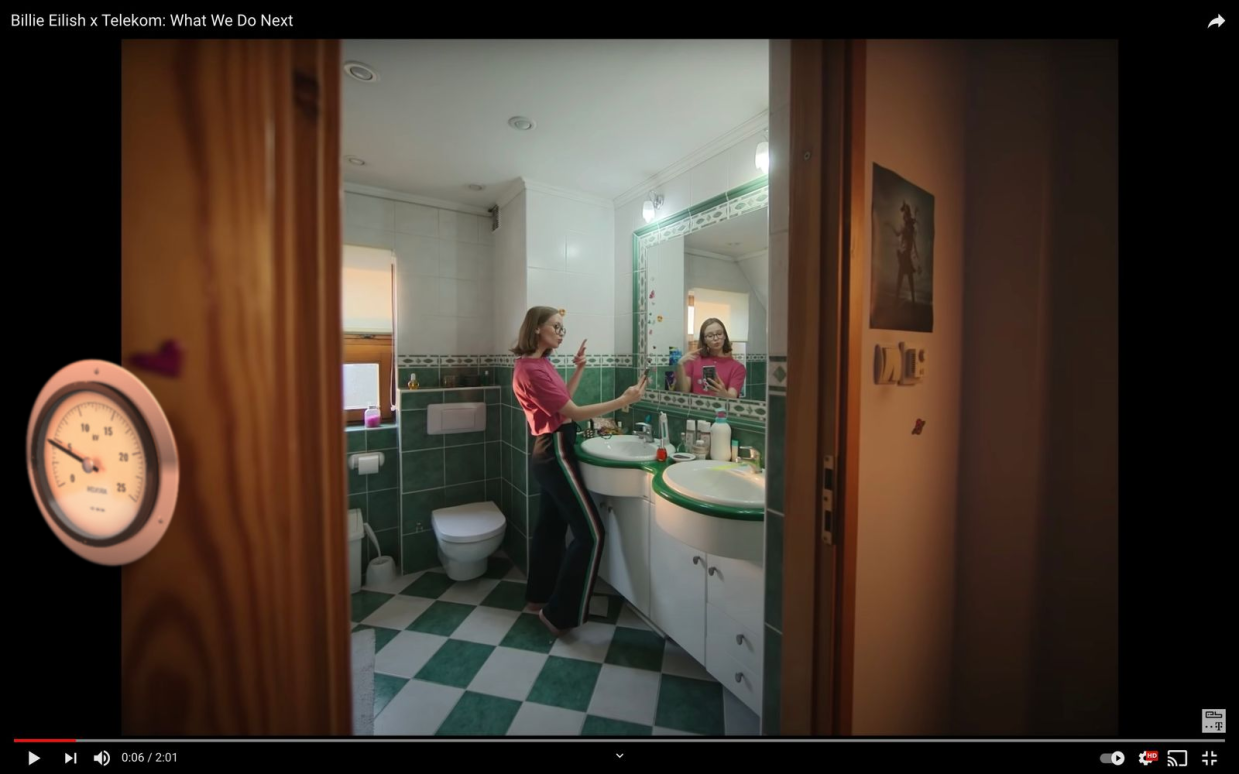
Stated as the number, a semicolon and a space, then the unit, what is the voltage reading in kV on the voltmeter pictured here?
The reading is 5; kV
